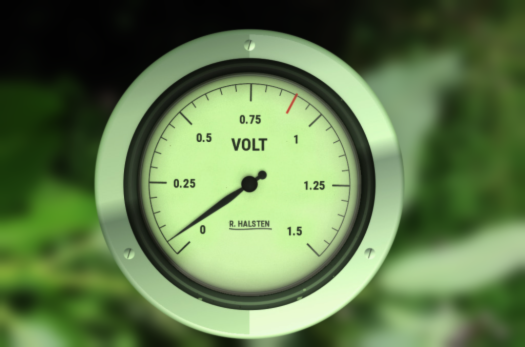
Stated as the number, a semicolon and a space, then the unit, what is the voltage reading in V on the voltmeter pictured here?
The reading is 0.05; V
